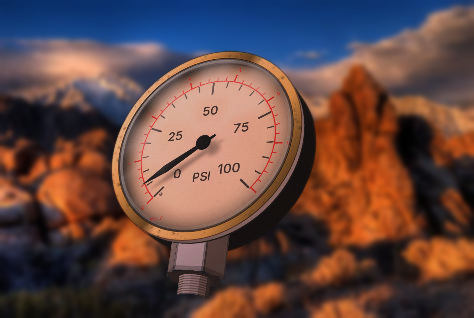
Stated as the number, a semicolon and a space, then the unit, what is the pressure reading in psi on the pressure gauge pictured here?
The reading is 5; psi
